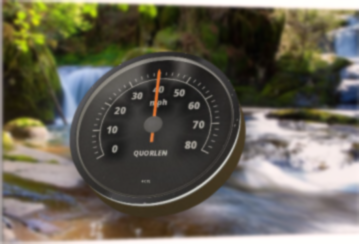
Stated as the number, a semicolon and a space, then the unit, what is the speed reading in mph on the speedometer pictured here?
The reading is 40; mph
